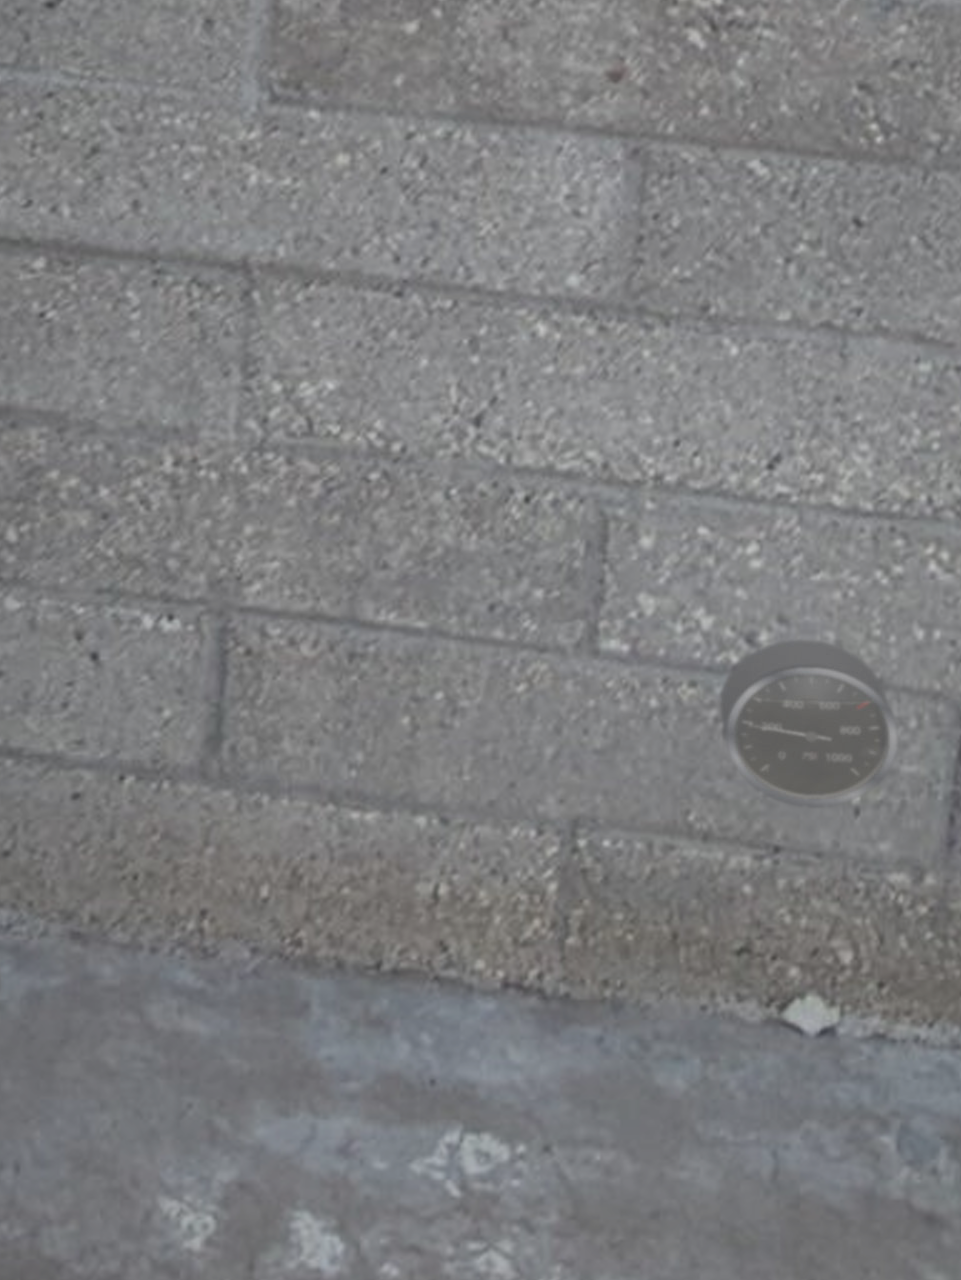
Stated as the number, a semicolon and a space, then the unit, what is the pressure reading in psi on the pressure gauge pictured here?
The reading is 200; psi
